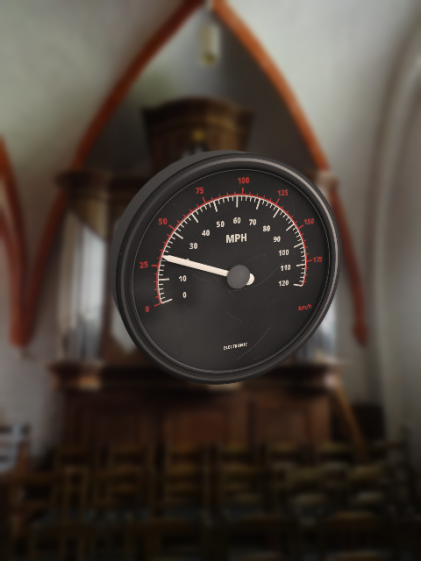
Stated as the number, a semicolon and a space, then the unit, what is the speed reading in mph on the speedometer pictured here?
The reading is 20; mph
